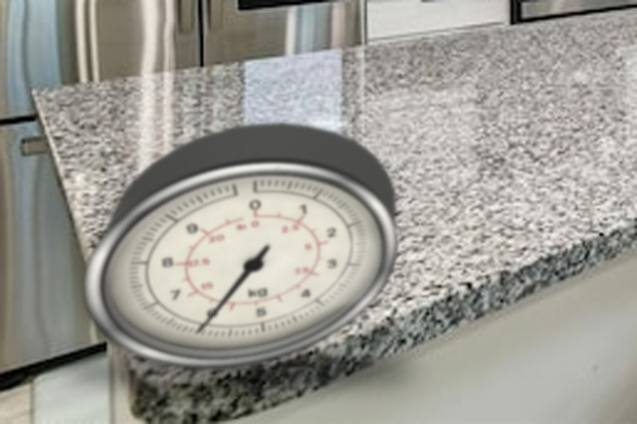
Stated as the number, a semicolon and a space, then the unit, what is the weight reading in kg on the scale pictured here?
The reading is 6; kg
